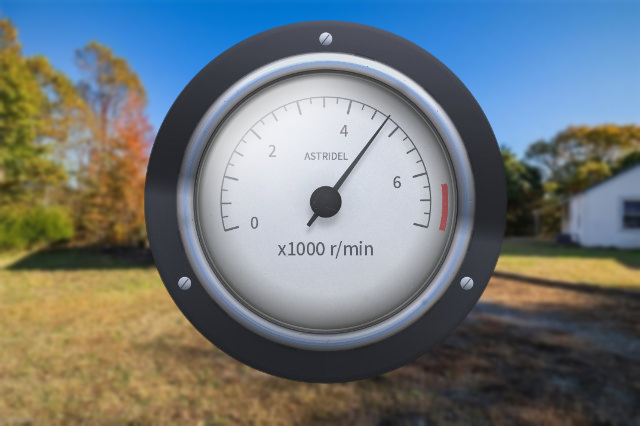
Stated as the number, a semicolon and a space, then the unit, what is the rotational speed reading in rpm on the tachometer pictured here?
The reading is 4750; rpm
